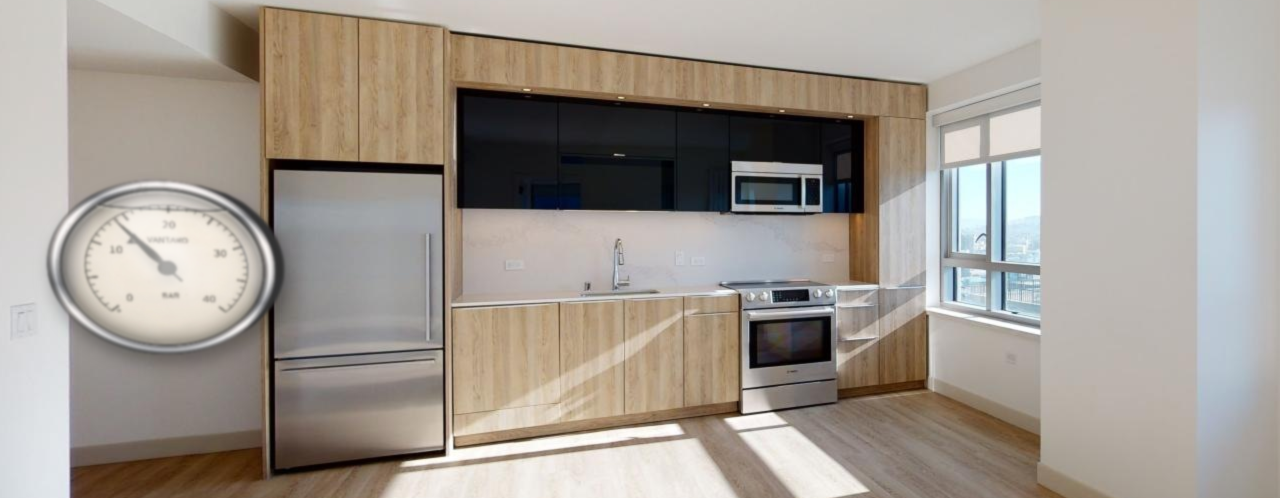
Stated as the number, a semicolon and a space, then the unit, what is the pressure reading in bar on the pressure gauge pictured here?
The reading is 14; bar
